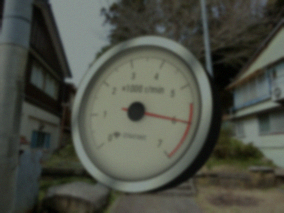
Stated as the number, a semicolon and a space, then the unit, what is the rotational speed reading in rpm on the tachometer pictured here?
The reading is 6000; rpm
